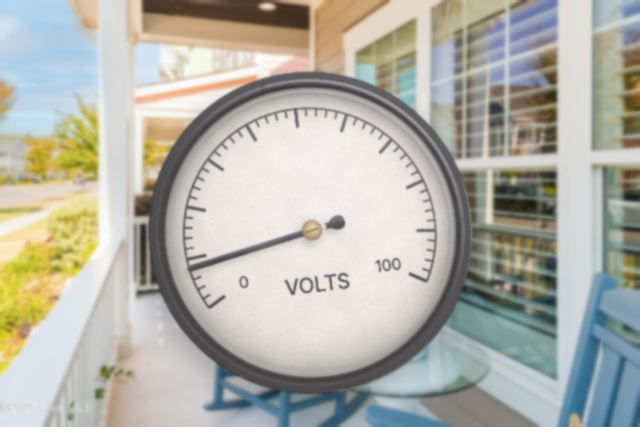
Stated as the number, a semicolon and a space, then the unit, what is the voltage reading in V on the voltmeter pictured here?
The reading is 8; V
